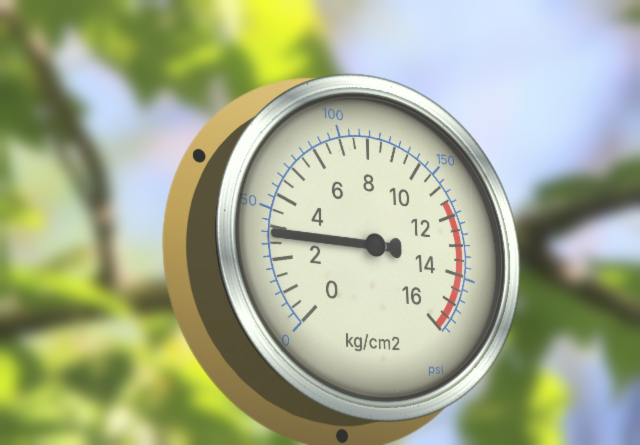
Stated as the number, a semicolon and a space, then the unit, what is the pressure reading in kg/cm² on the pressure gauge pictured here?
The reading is 2.75; kg/cm²
